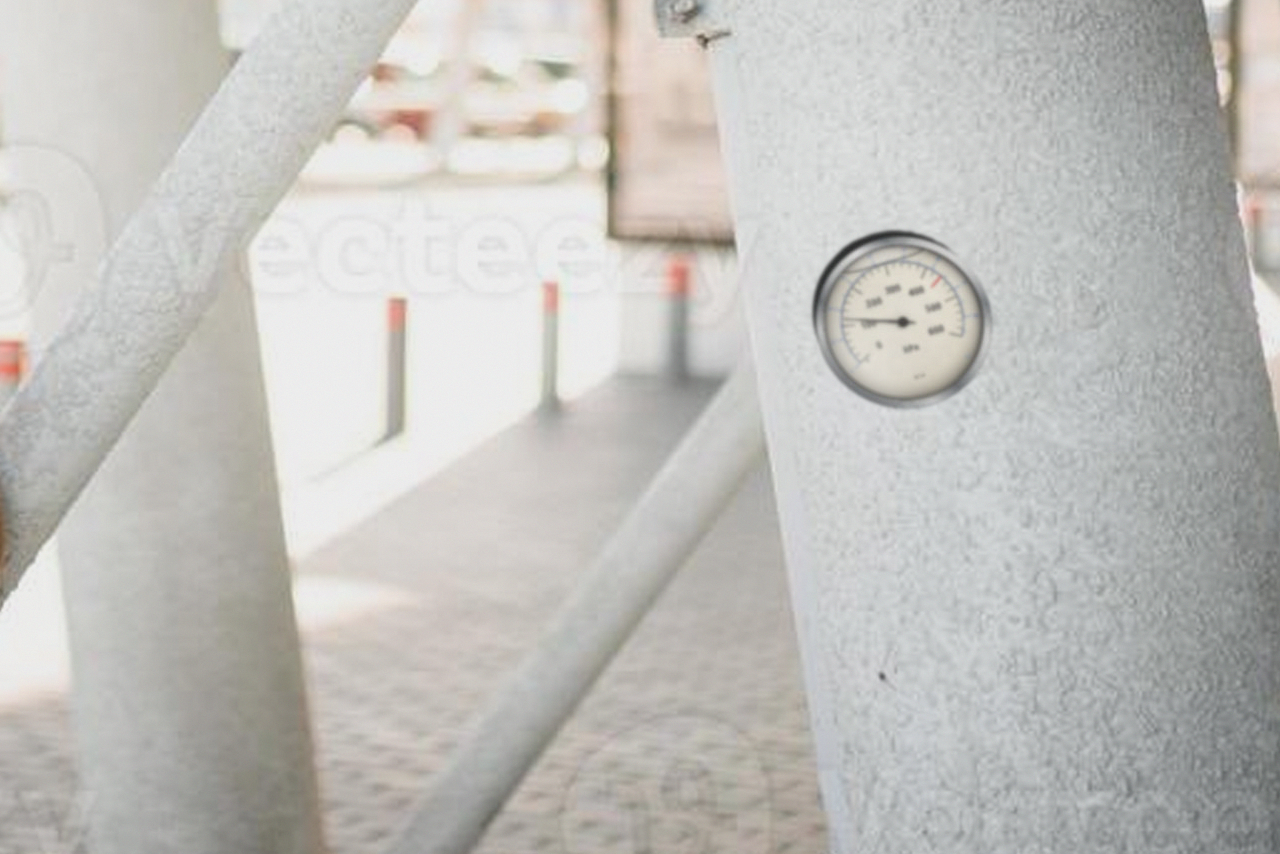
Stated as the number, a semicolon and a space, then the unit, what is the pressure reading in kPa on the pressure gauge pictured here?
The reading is 120; kPa
